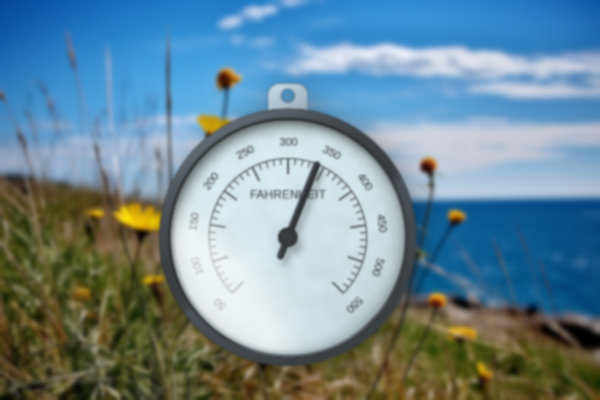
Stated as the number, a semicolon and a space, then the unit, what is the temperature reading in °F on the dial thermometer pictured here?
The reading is 340; °F
